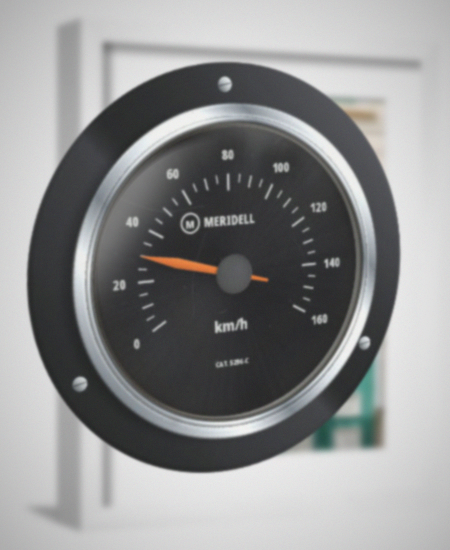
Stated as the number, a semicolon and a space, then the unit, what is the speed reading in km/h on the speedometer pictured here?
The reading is 30; km/h
